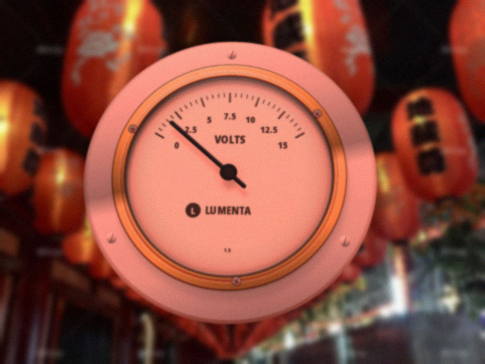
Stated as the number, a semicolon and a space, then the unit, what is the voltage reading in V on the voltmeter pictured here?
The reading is 1.5; V
